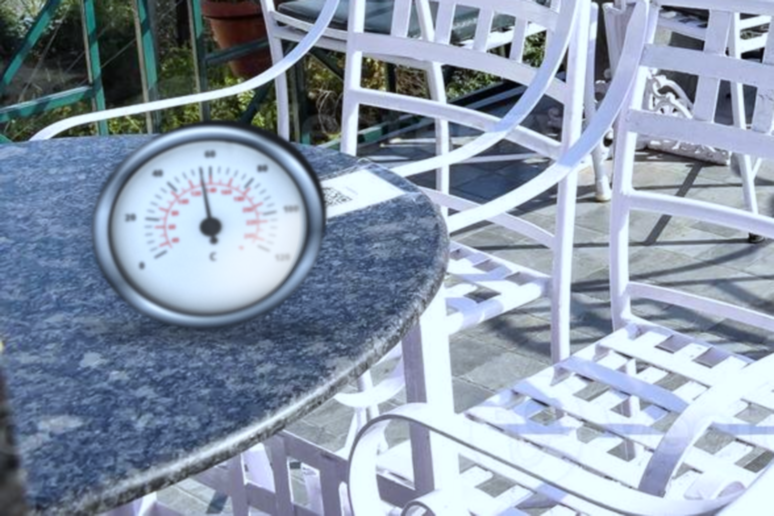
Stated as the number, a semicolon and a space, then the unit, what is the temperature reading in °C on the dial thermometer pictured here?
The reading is 56; °C
